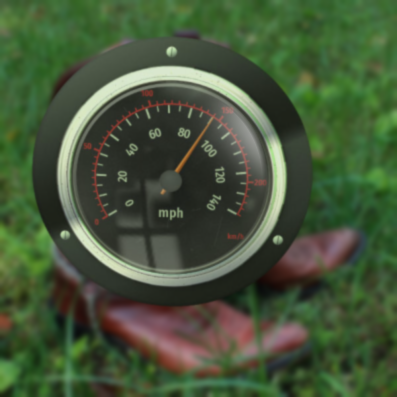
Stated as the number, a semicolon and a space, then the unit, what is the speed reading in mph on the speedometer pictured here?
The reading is 90; mph
